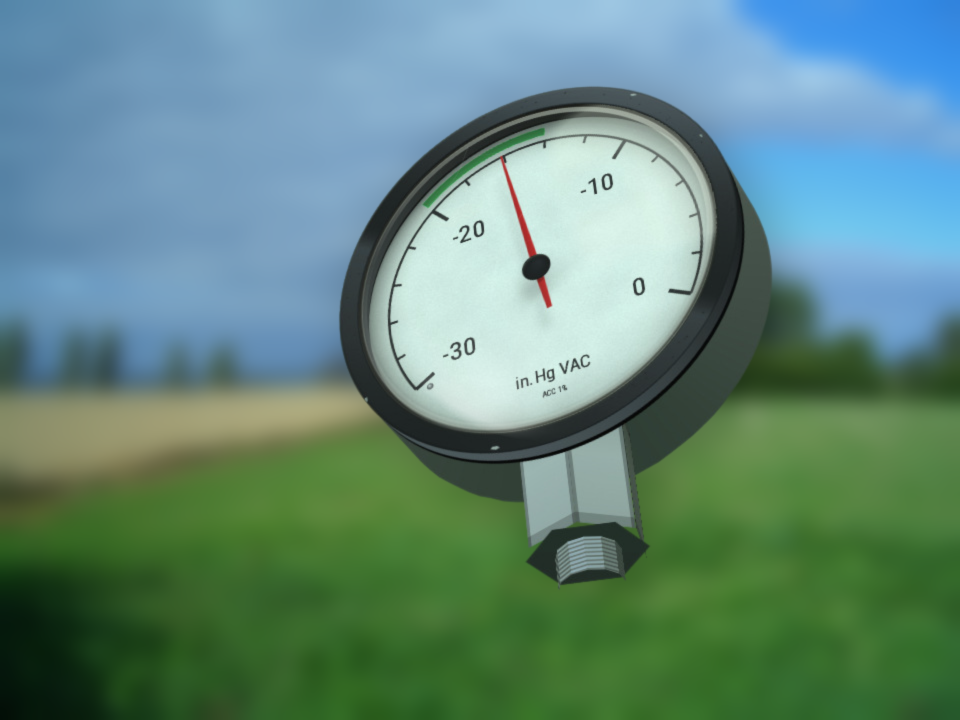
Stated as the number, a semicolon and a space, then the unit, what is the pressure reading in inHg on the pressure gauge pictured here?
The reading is -16; inHg
